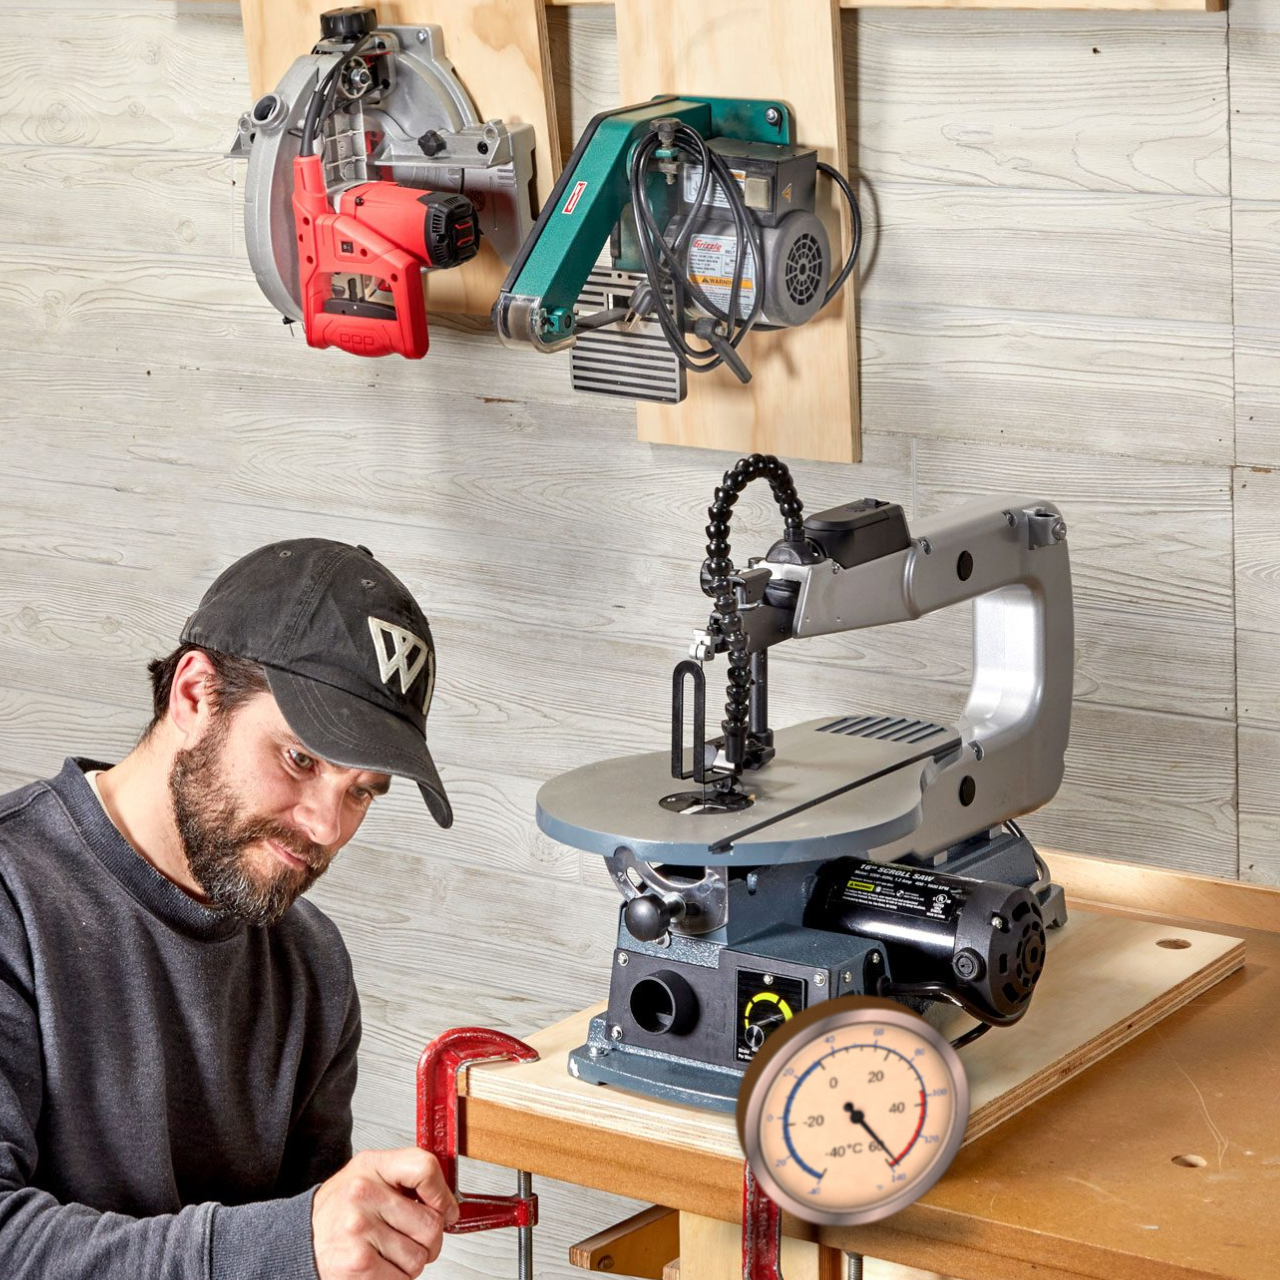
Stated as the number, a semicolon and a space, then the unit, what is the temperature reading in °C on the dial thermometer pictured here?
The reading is 58; °C
